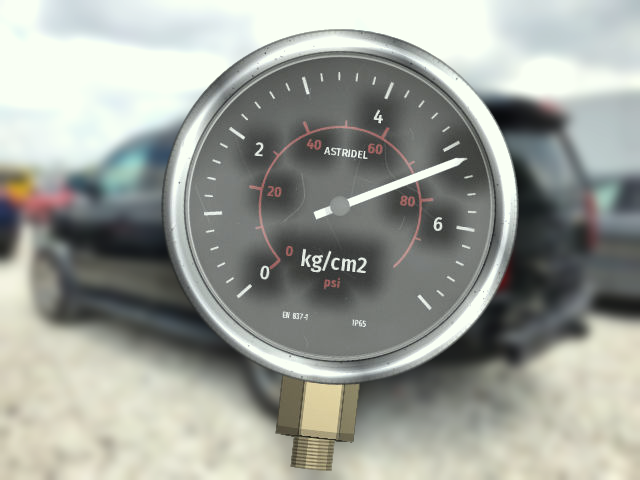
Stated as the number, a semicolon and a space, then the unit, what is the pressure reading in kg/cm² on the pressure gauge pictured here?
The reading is 5.2; kg/cm²
